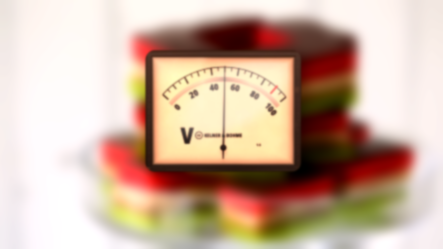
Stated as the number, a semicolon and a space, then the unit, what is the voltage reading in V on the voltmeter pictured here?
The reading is 50; V
